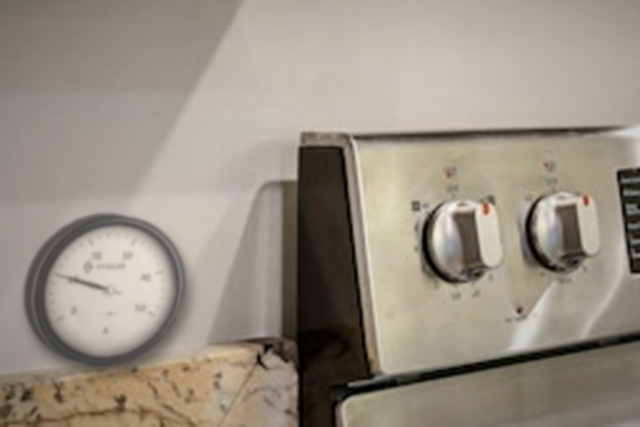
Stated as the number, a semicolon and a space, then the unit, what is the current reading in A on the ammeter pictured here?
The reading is 10; A
